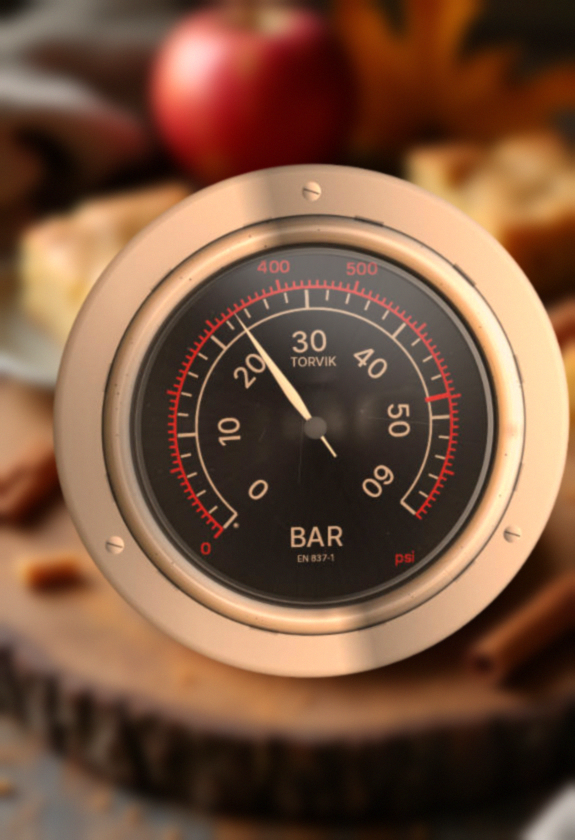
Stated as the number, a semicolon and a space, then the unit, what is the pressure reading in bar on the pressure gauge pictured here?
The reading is 23; bar
